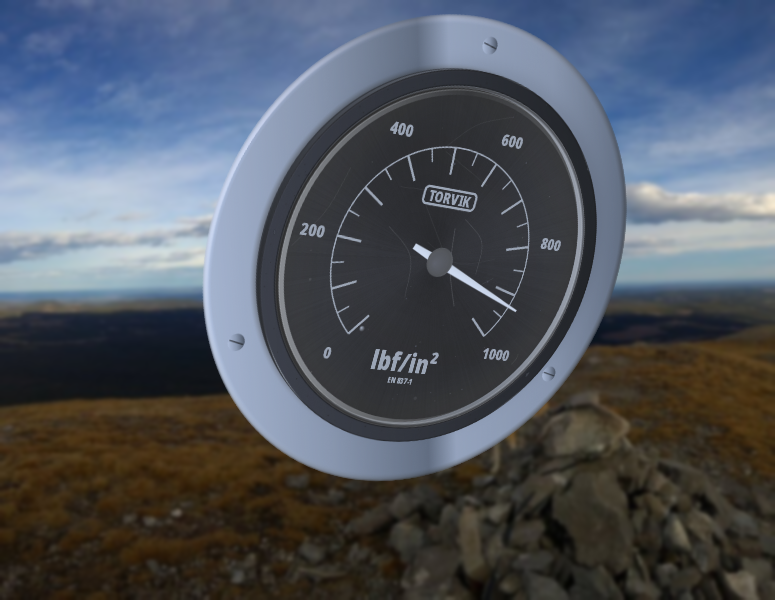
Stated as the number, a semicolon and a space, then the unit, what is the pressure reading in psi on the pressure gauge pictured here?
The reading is 925; psi
